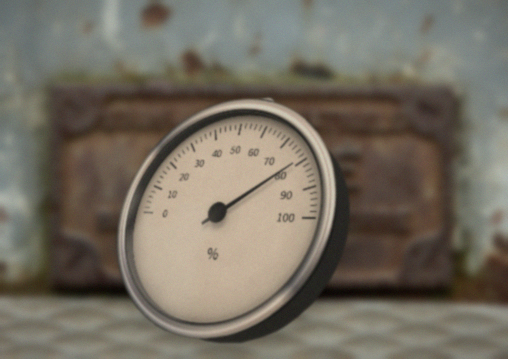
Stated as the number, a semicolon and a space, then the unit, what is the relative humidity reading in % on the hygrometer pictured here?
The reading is 80; %
